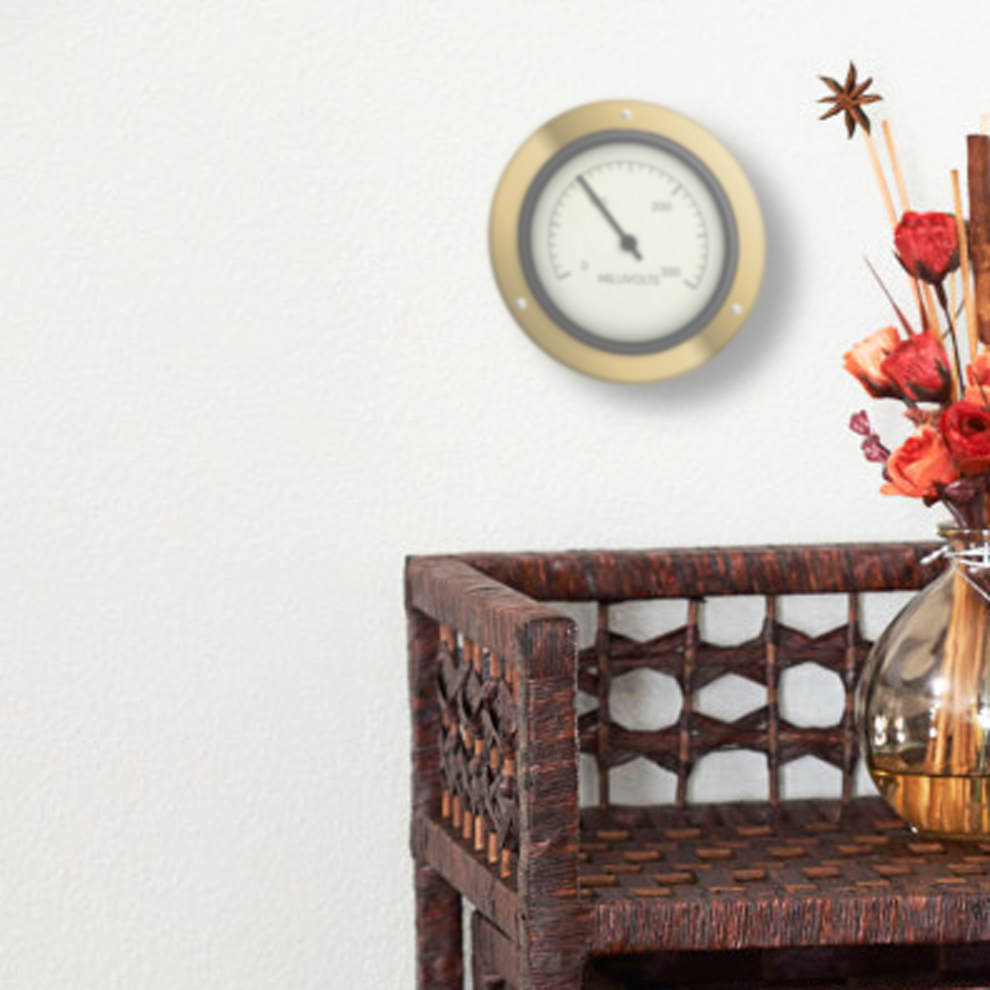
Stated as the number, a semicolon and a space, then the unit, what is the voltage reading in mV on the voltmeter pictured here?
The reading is 100; mV
